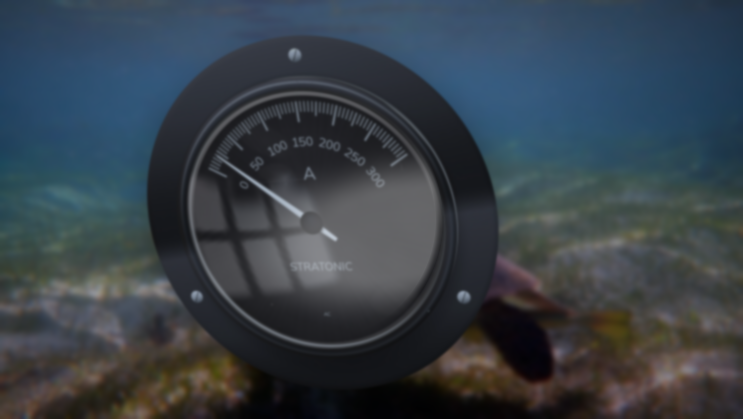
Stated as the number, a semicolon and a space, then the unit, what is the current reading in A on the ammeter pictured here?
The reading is 25; A
